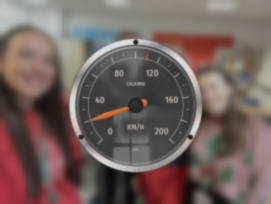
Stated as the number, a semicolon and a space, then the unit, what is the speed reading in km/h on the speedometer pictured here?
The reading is 20; km/h
